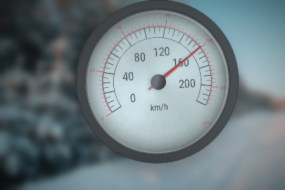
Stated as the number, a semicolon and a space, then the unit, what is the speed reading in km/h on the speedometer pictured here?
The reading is 160; km/h
